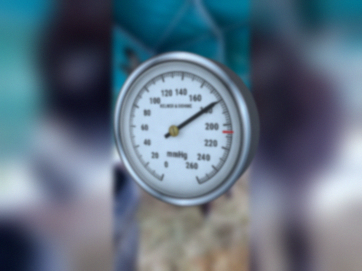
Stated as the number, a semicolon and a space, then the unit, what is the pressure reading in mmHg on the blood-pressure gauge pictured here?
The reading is 180; mmHg
